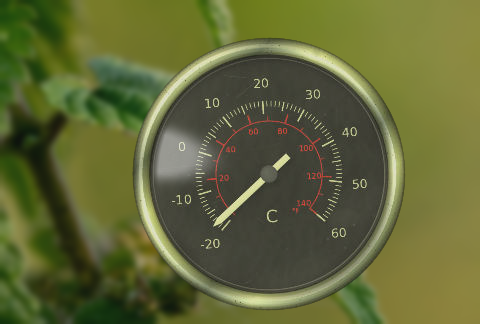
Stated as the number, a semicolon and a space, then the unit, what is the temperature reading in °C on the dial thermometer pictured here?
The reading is -18; °C
